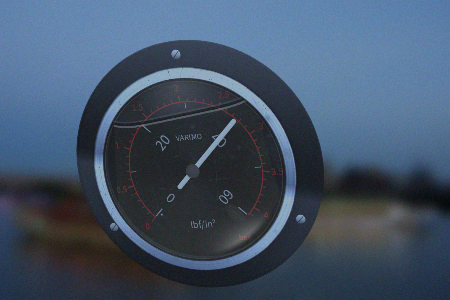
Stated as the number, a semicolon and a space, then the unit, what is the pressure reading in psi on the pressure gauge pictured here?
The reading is 40; psi
